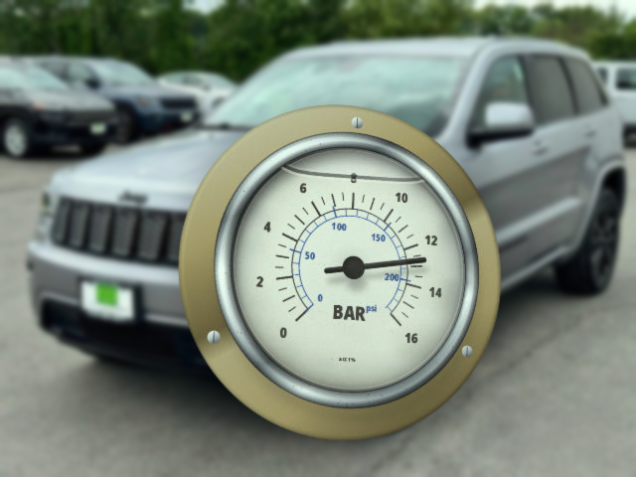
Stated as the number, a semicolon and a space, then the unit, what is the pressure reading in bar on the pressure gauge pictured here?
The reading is 12.75; bar
